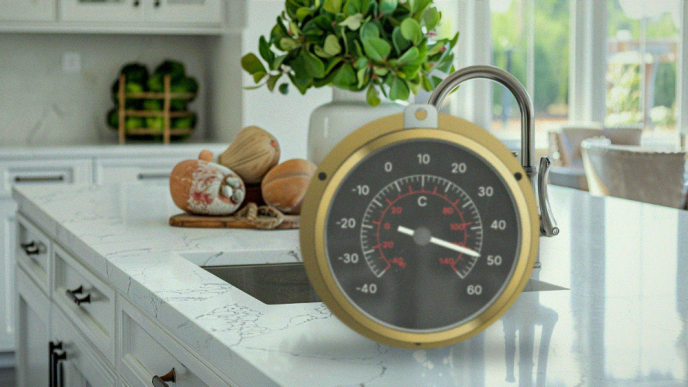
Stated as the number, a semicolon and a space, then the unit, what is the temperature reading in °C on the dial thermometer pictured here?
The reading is 50; °C
